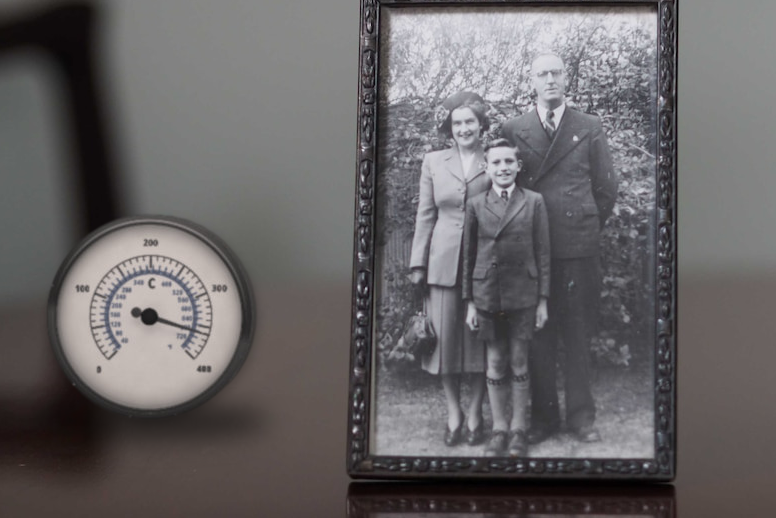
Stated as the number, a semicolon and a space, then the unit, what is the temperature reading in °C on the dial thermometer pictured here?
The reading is 360; °C
